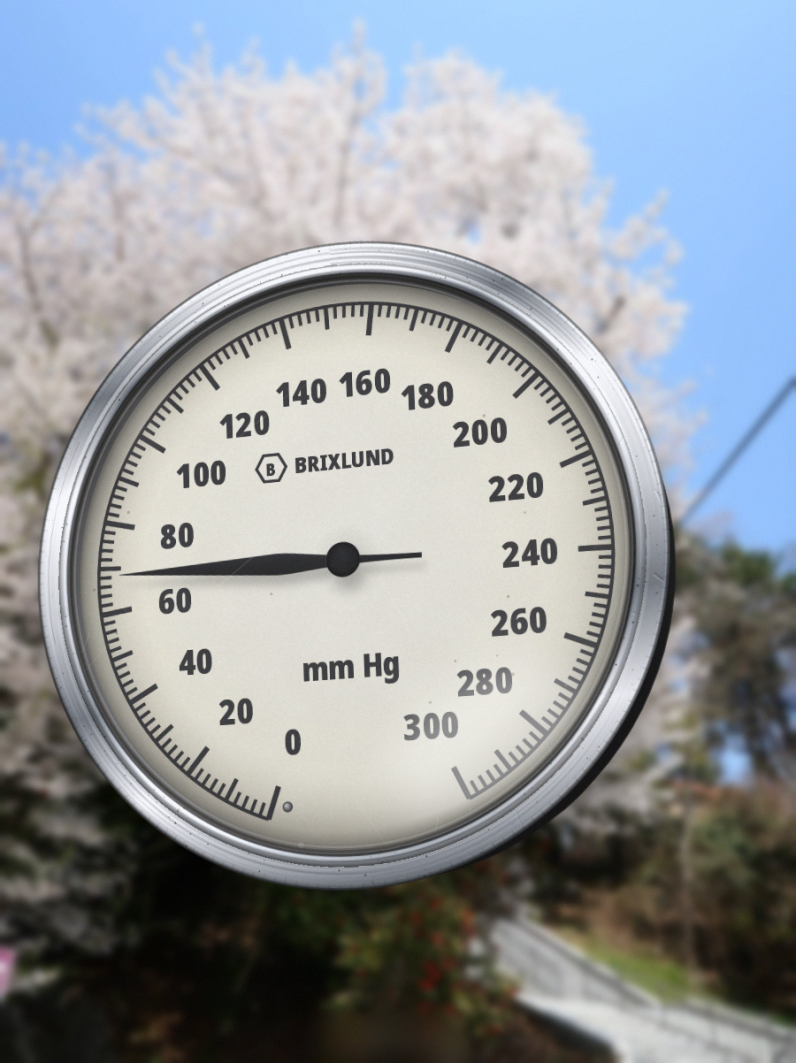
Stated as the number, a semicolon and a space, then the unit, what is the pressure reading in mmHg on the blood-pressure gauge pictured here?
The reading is 68; mmHg
